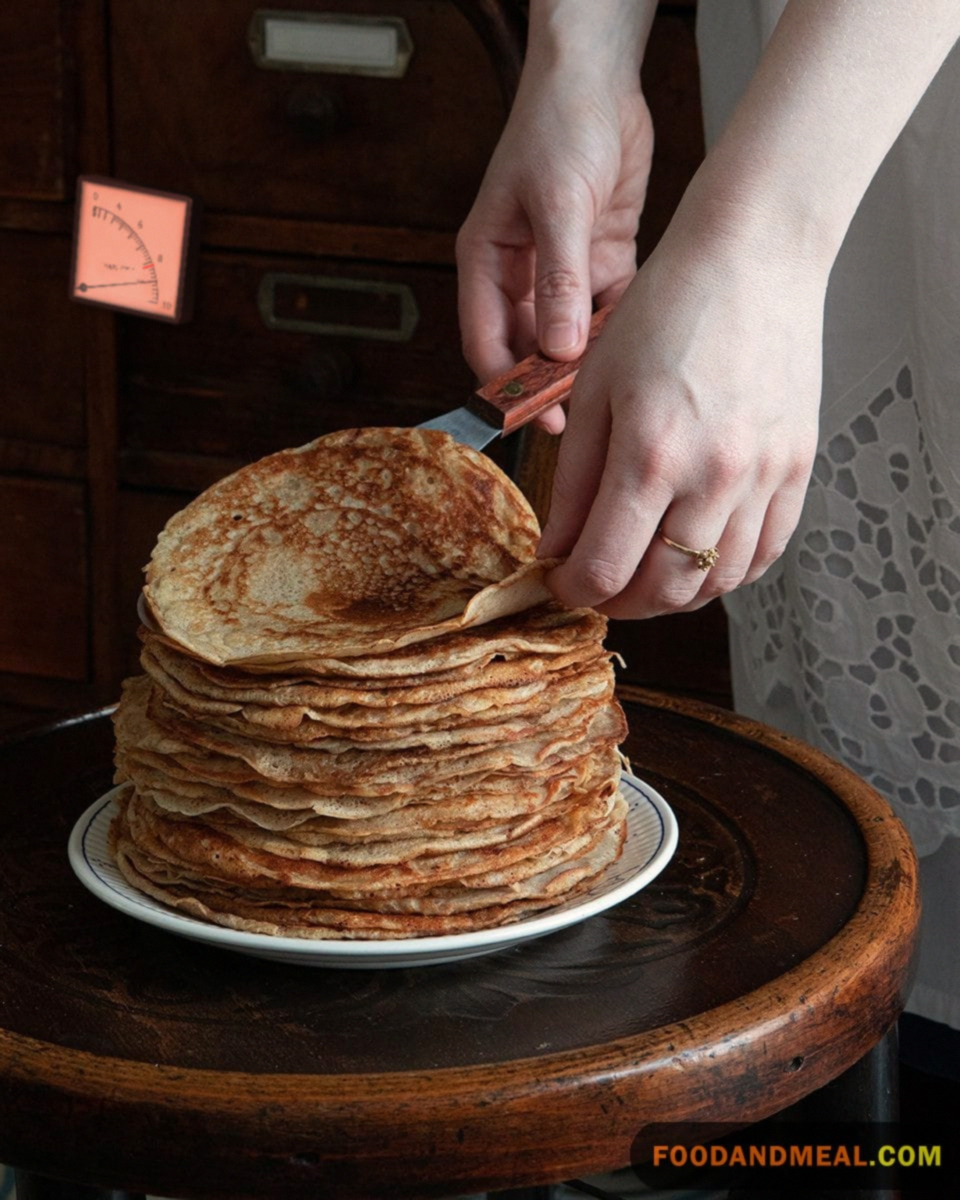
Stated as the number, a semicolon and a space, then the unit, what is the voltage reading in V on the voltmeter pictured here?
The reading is 9; V
